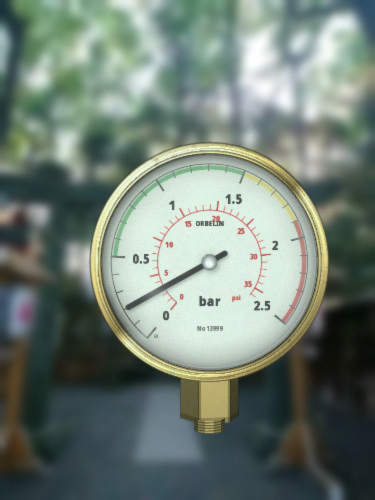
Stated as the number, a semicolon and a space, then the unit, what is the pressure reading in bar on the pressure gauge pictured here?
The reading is 0.2; bar
